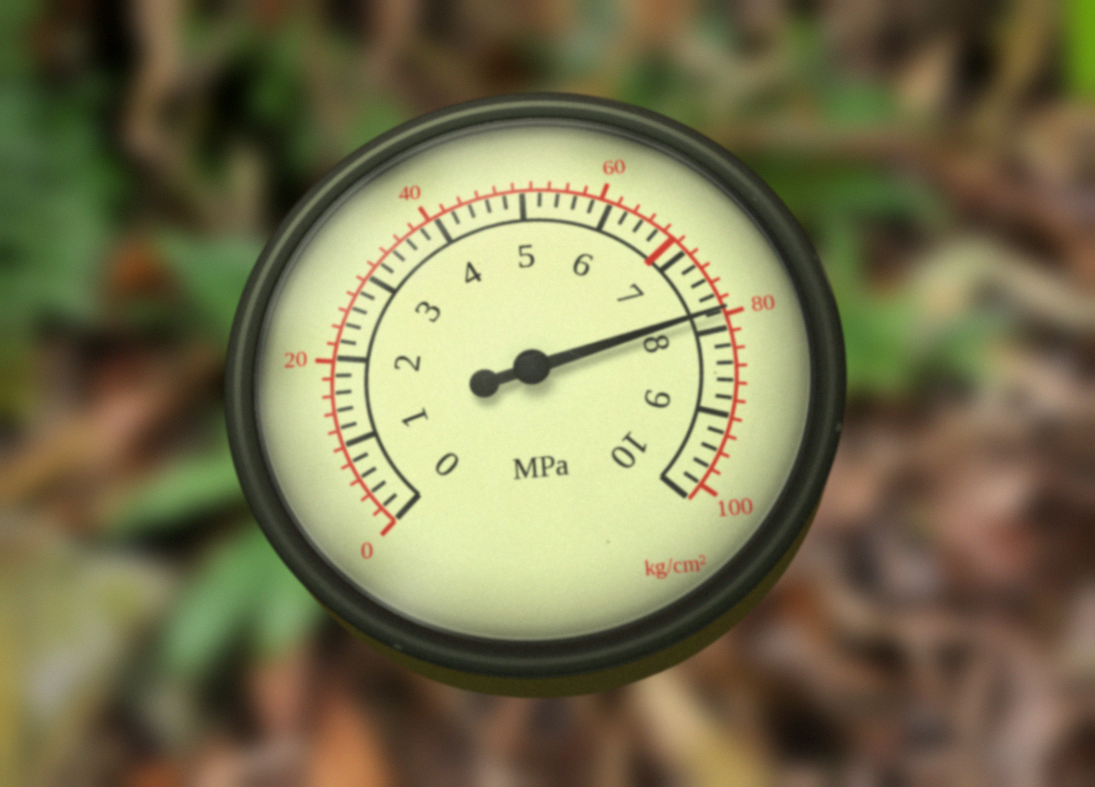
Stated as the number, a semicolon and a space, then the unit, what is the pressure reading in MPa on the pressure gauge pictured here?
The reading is 7.8; MPa
